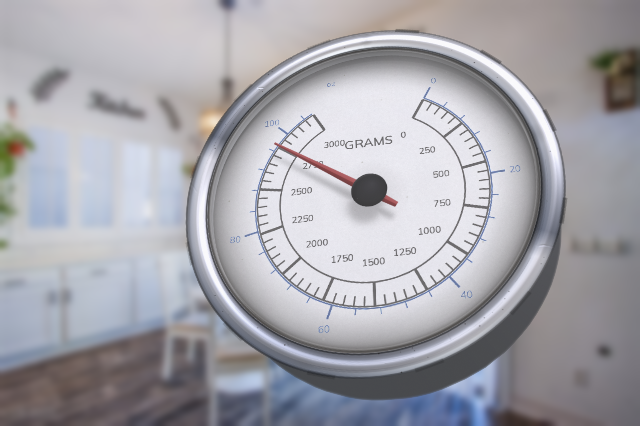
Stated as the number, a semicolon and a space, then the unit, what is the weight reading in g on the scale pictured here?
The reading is 2750; g
